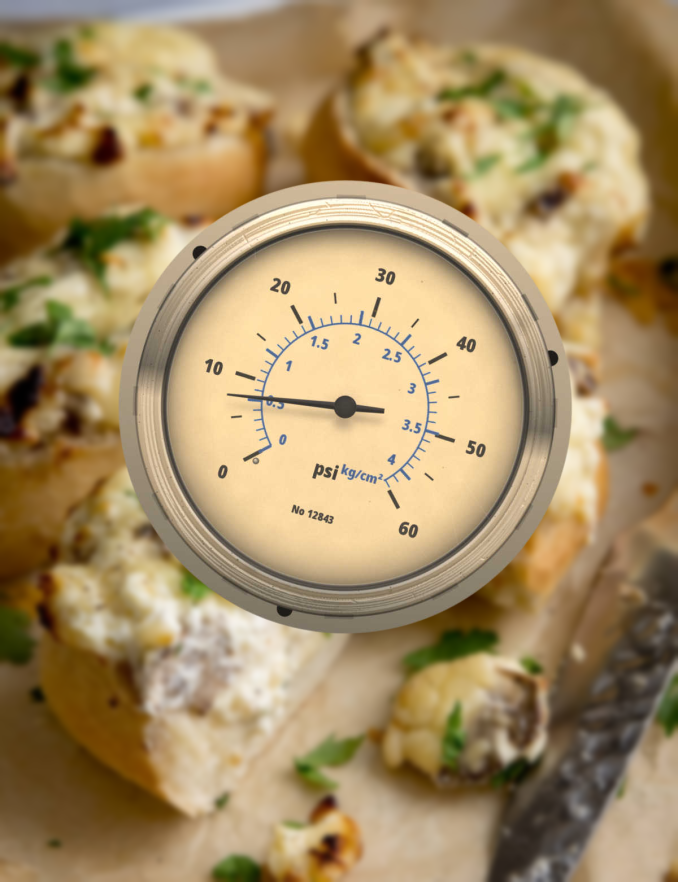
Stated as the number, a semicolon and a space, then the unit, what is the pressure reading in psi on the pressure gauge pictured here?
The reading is 7.5; psi
